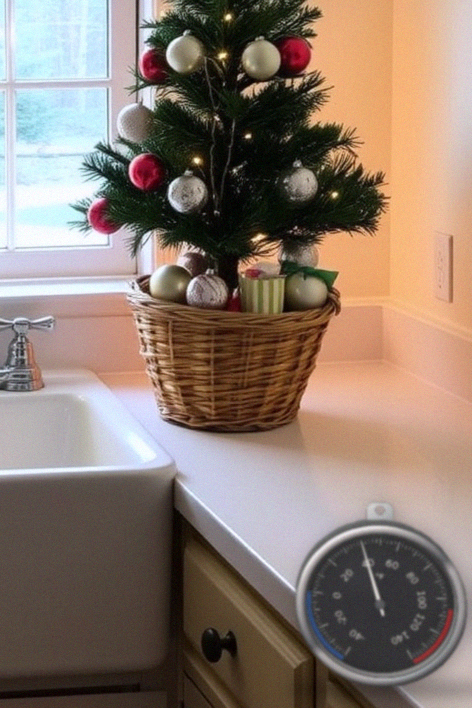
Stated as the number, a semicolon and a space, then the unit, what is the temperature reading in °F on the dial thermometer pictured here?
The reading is 40; °F
